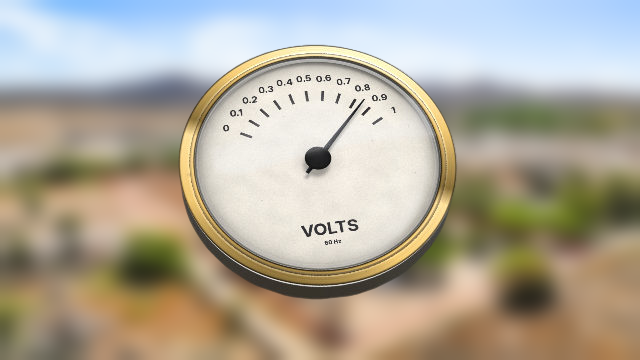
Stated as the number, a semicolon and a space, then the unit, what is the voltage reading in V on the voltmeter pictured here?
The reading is 0.85; V
